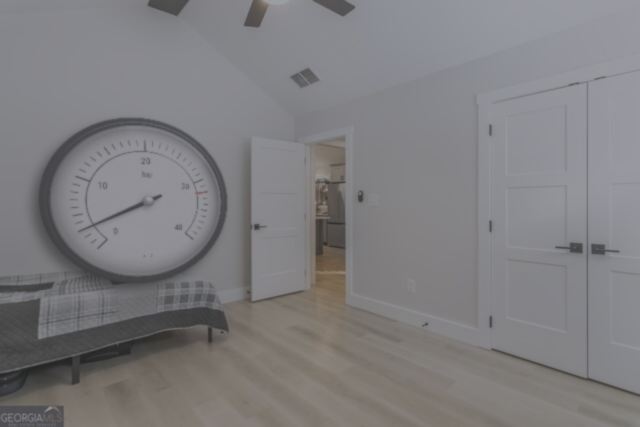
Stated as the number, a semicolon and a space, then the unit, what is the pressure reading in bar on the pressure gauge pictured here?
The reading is 3; bar
